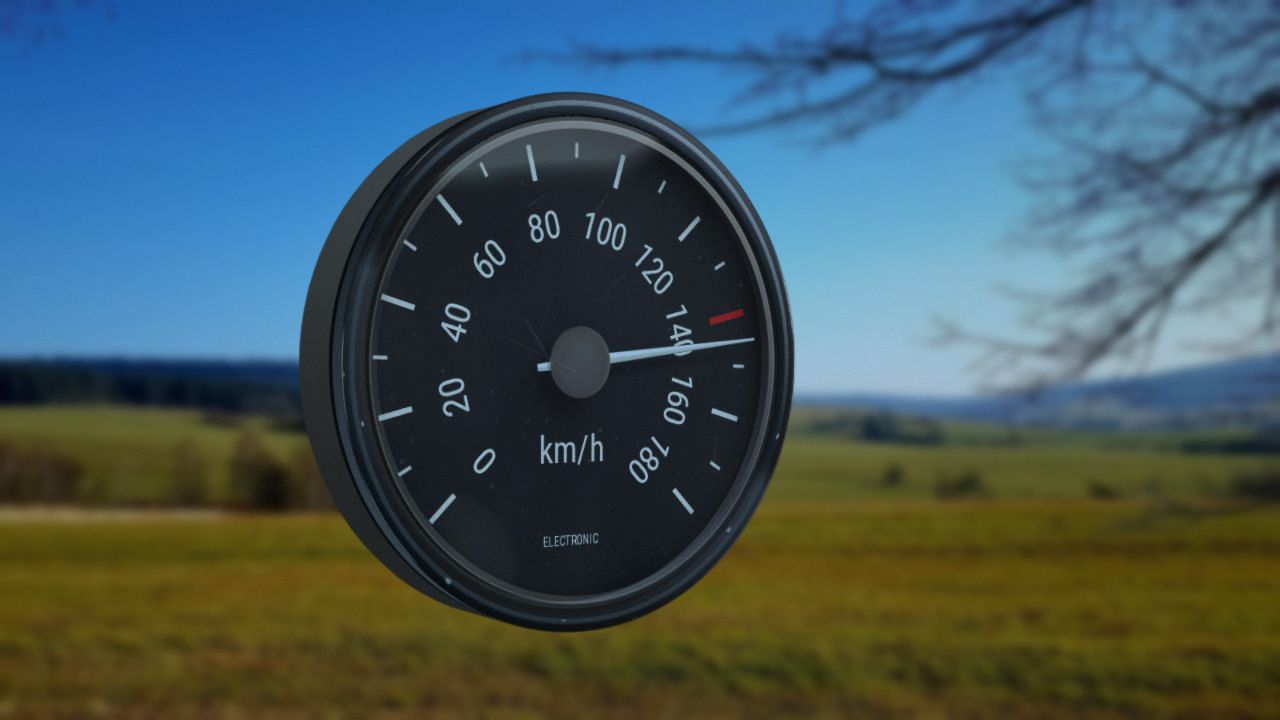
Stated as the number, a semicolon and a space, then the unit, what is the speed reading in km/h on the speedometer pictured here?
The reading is 145; km/h
